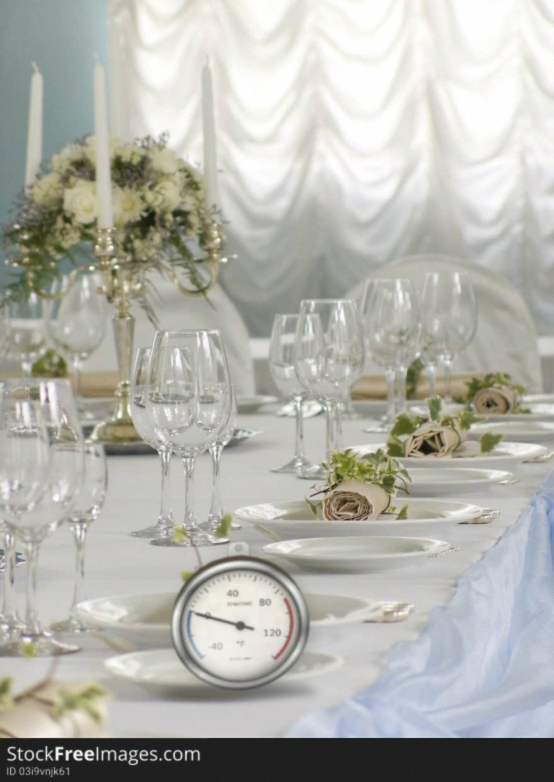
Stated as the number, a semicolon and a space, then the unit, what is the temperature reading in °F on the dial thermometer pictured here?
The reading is 0; °F
